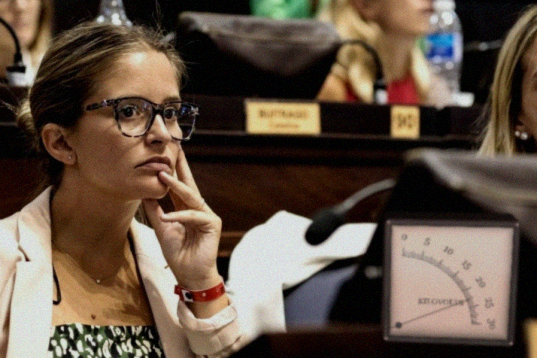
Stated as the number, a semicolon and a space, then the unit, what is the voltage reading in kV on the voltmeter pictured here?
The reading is 22.5; kV
